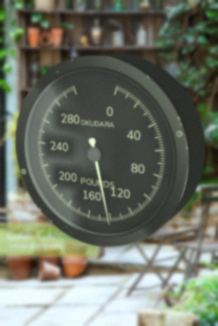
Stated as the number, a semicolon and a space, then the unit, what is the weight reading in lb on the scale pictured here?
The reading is 140; lb
